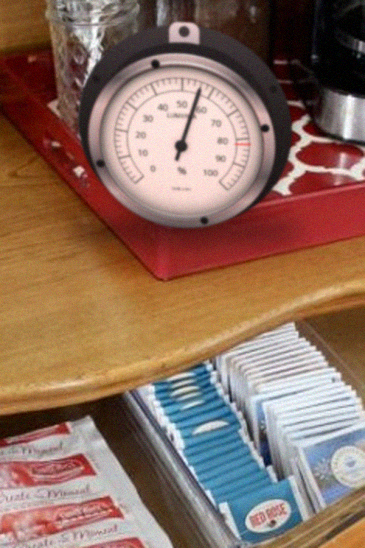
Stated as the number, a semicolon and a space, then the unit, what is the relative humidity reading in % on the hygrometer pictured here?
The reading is 56; %
